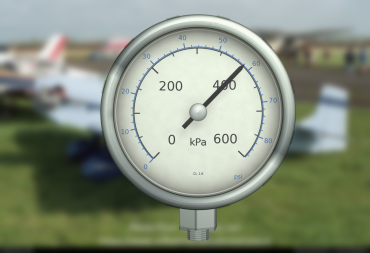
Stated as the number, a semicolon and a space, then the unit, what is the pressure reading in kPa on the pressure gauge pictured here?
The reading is 400; kPa
